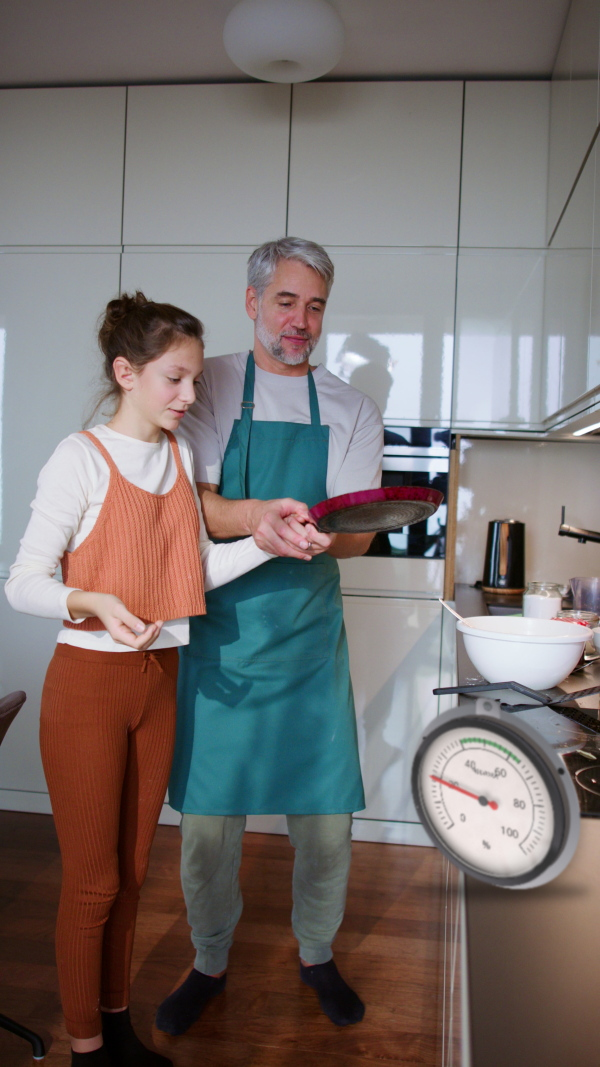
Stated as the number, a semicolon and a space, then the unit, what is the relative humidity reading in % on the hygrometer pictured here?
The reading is 20; %
